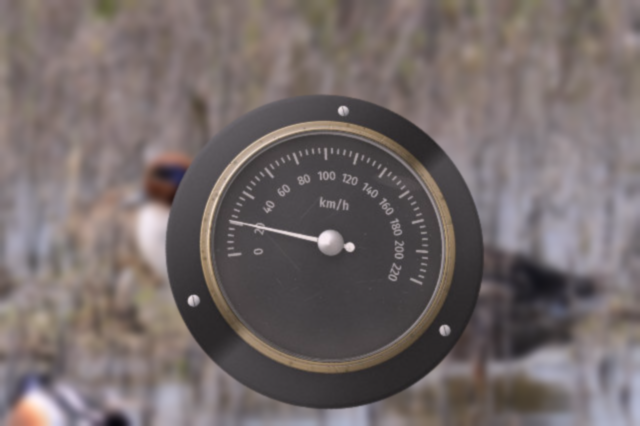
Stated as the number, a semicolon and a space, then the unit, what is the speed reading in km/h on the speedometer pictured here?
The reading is 20; km/h
